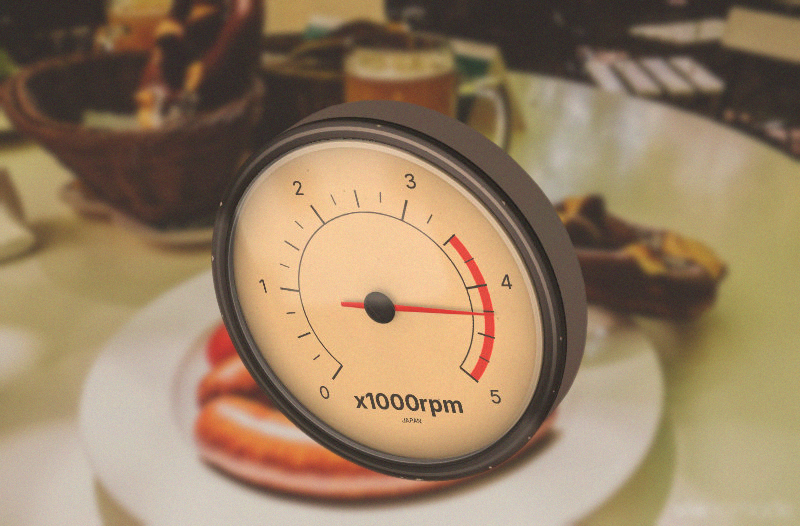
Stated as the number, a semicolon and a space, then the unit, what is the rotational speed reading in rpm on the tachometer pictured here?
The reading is 4250; rpm
